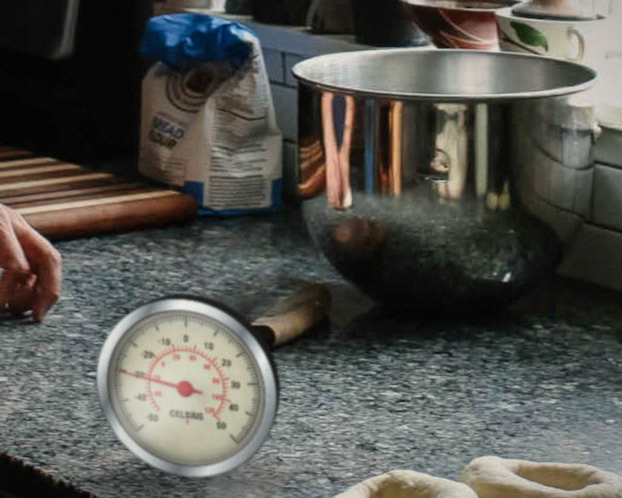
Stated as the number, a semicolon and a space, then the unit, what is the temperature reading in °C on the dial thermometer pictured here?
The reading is -30; °C
